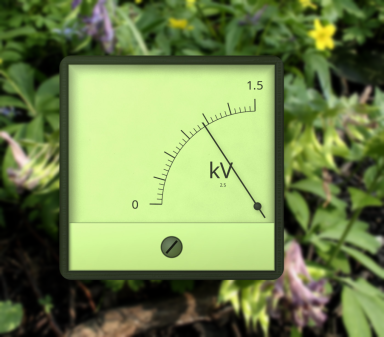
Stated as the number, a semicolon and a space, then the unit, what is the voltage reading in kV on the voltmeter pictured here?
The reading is 0.95; kV
